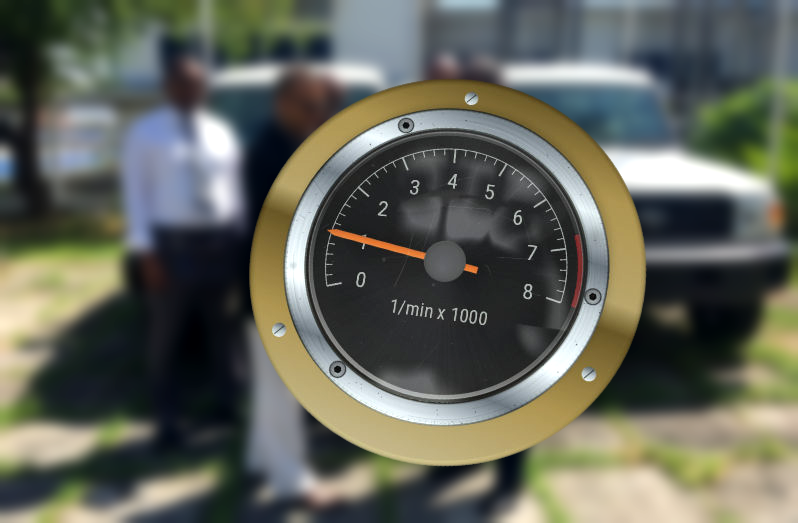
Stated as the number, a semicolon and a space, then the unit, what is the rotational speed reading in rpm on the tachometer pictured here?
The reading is 1000; rpm
